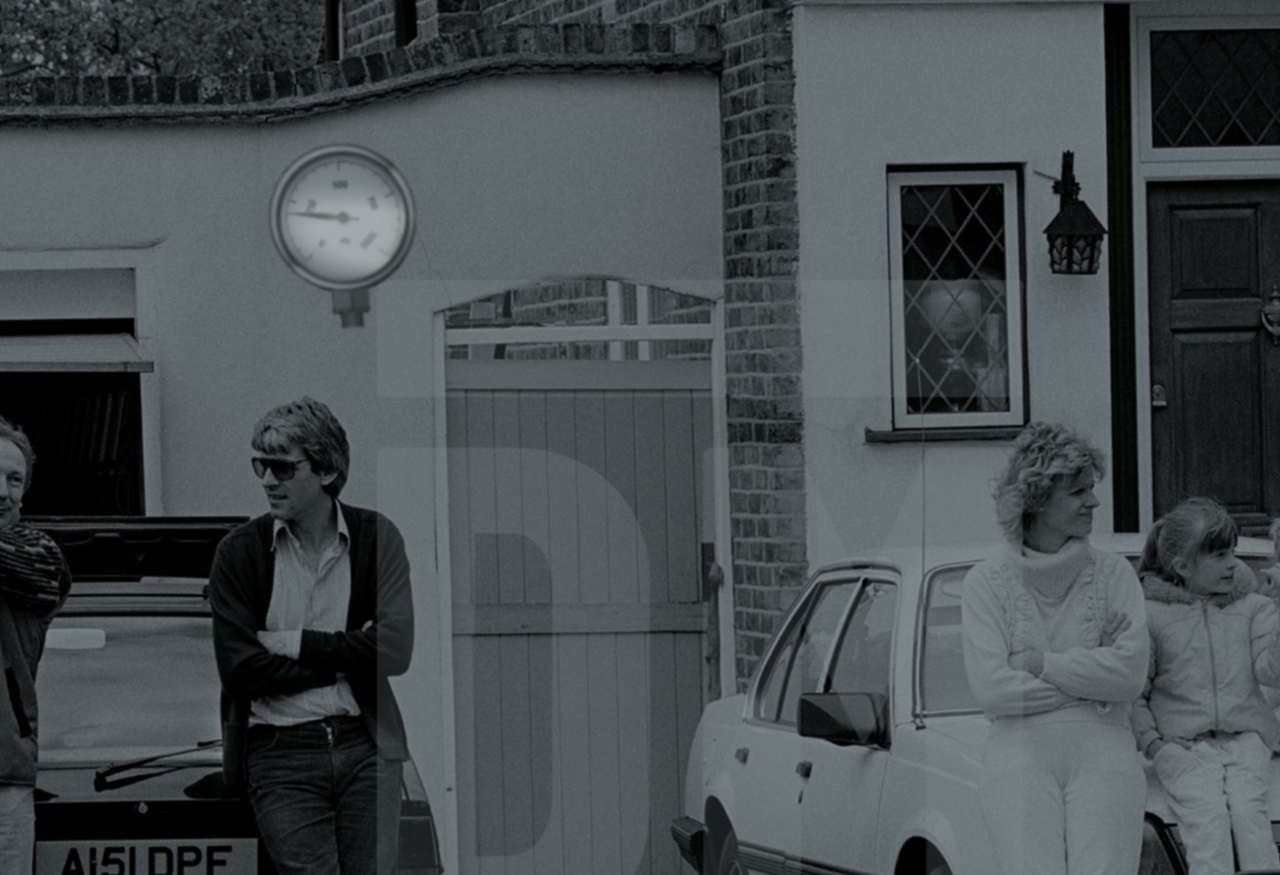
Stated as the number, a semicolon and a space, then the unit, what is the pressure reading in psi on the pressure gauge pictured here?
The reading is 200; psi
